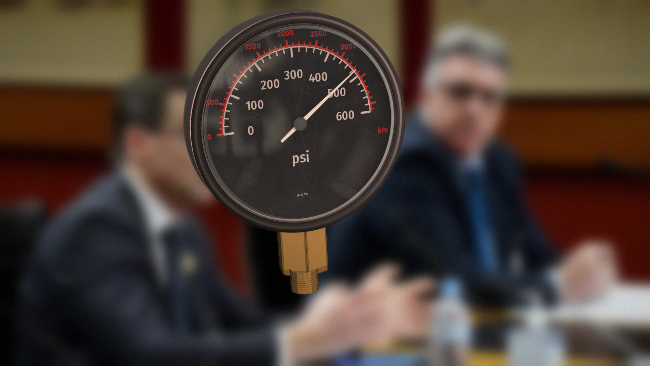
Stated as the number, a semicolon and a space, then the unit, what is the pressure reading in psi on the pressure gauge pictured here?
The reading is 480; psi
